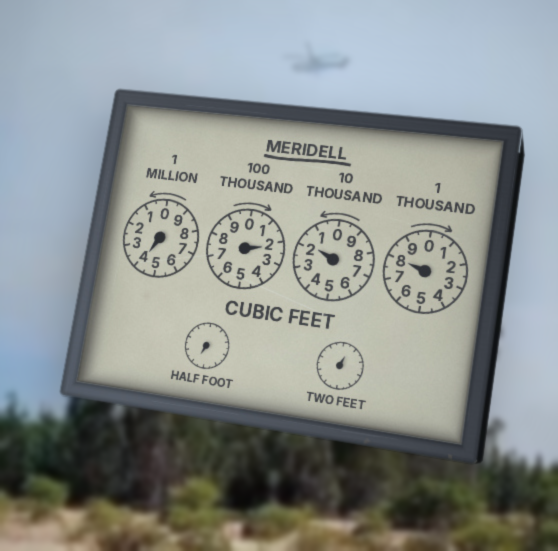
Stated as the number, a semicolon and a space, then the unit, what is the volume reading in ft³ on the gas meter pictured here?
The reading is 421800; ft³
